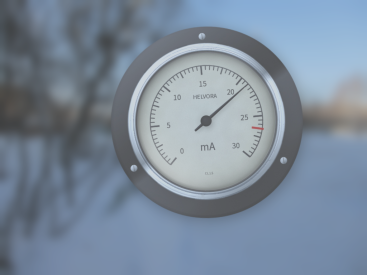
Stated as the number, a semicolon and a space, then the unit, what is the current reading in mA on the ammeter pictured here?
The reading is 21; mA
